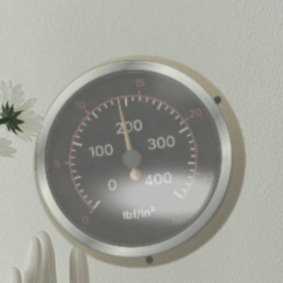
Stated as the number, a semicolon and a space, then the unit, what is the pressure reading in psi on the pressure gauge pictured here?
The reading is 190; psi
